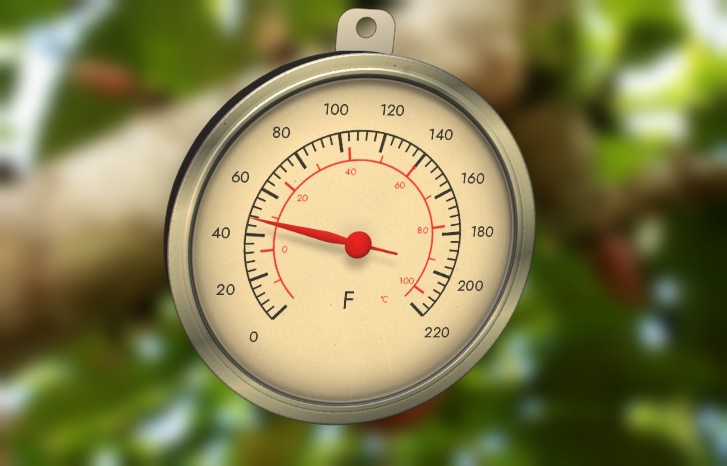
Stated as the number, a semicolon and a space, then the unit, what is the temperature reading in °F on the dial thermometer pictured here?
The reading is 48; °F
